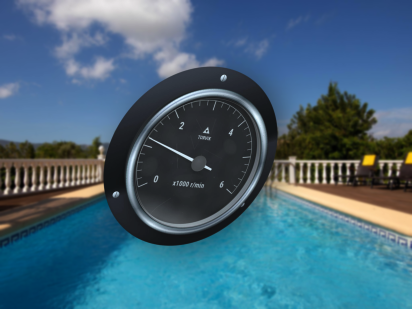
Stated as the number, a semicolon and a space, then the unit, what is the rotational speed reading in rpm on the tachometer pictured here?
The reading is 1200; rpm
